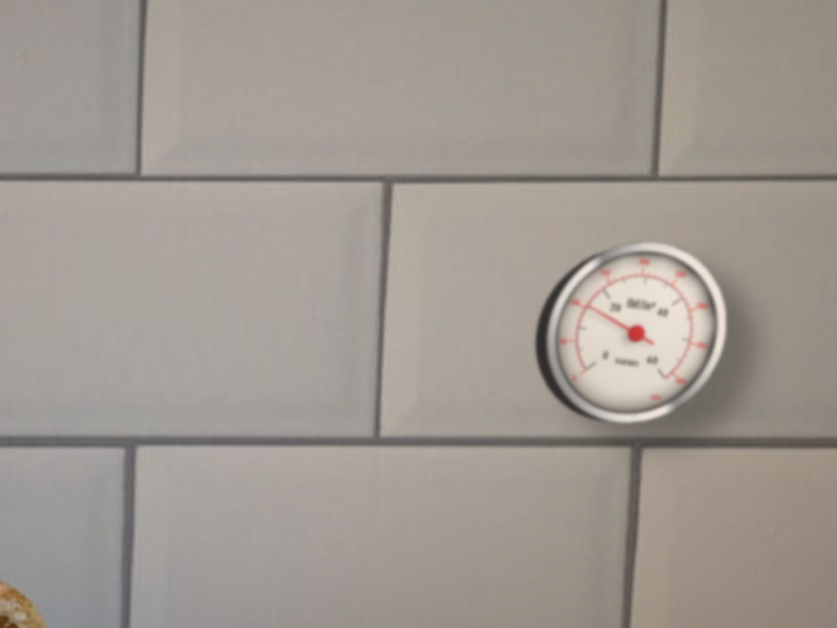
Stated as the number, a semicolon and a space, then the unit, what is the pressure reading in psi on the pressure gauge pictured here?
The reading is 15; psi
